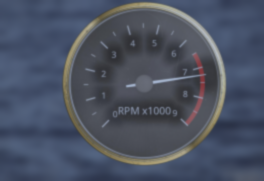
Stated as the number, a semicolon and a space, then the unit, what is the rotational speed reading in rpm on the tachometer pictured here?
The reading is 7250; rpm
